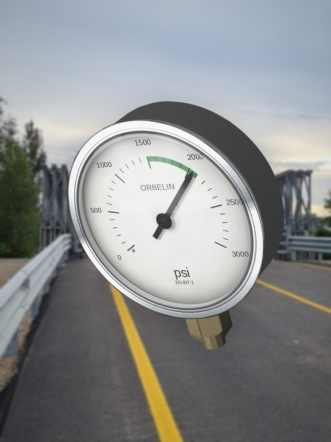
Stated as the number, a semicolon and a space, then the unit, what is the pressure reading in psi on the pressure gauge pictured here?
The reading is 2050; psi
